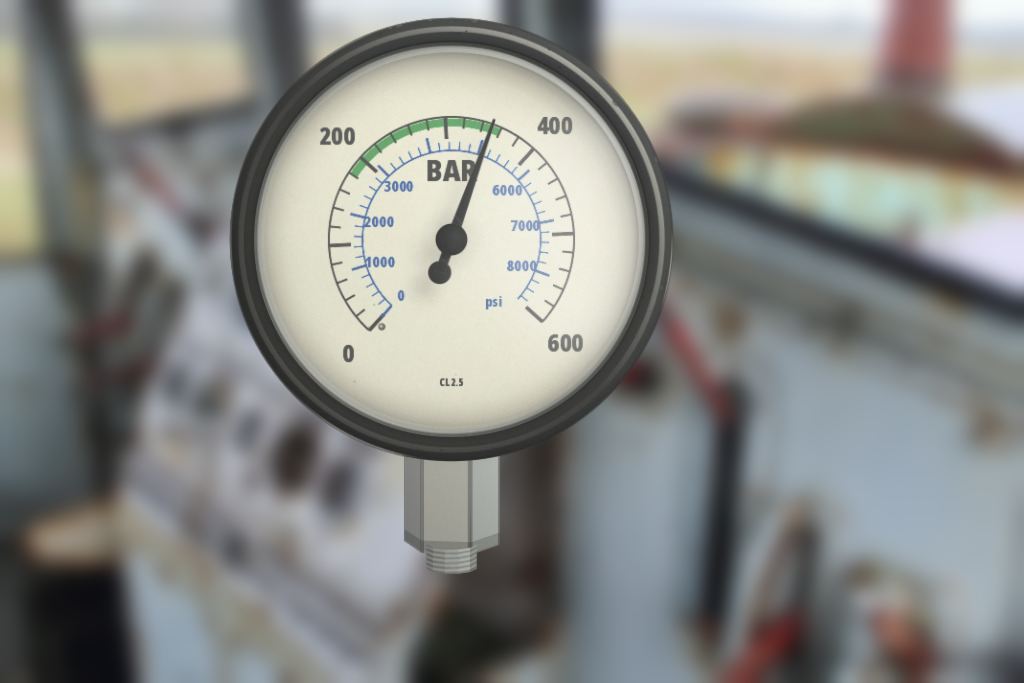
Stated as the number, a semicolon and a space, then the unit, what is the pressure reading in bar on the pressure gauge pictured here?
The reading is 350; bar
